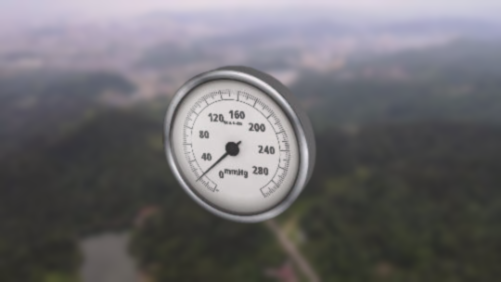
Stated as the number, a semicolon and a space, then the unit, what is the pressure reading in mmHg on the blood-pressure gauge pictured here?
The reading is 20; mmHg
